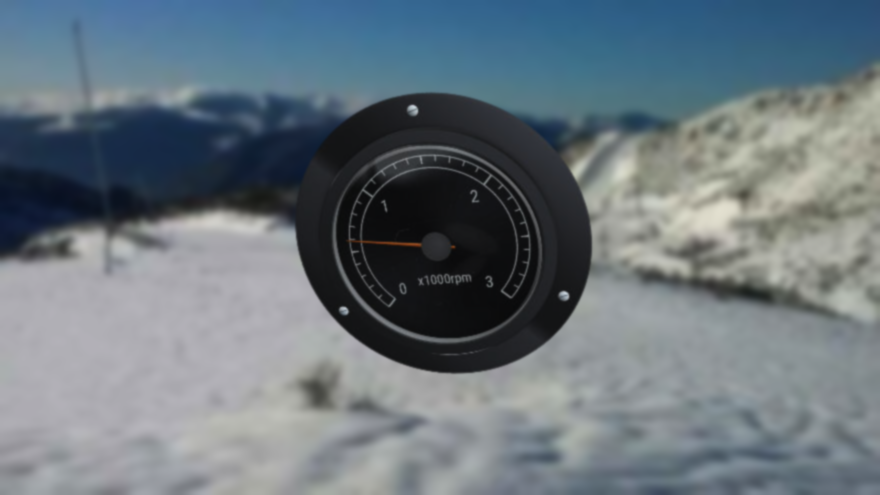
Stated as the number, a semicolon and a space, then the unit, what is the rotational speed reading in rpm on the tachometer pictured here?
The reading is 600; rpm
